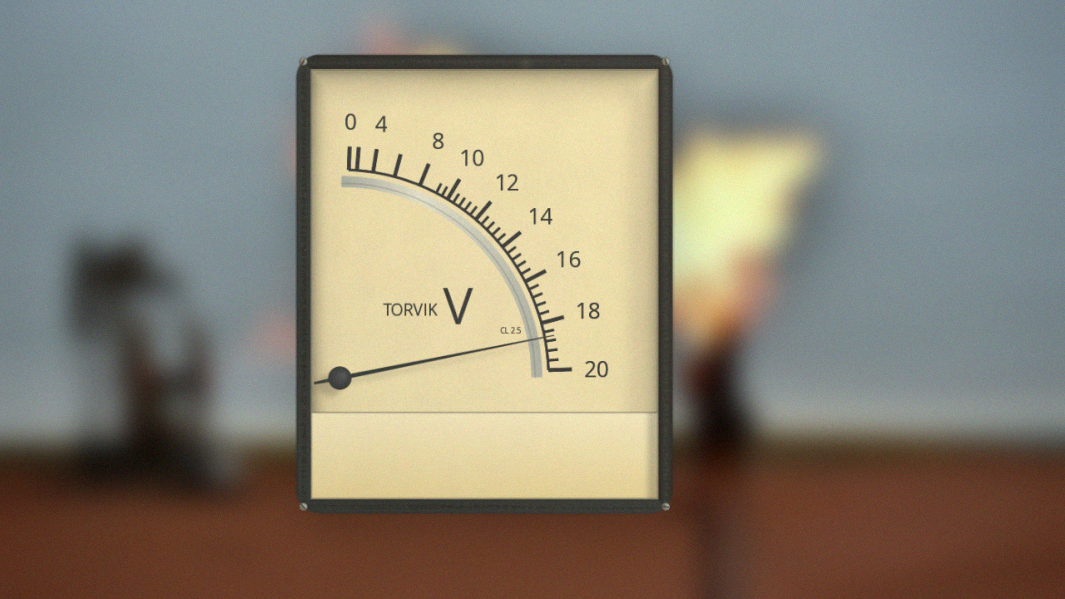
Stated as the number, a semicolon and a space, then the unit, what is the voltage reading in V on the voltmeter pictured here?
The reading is 18.6; V
